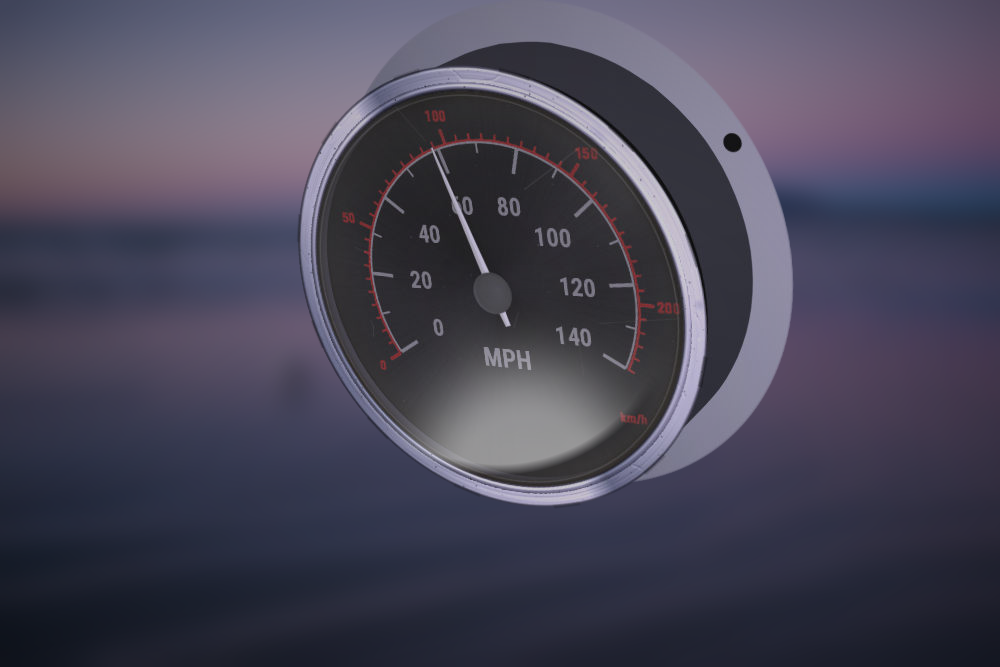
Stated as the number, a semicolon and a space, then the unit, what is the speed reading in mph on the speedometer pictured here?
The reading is 60; mph
